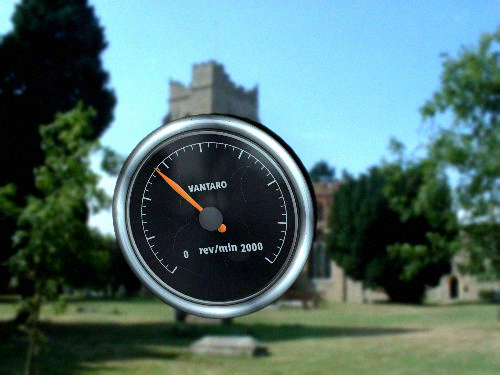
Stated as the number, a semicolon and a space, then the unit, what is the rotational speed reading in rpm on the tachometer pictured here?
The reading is 700; rpm
